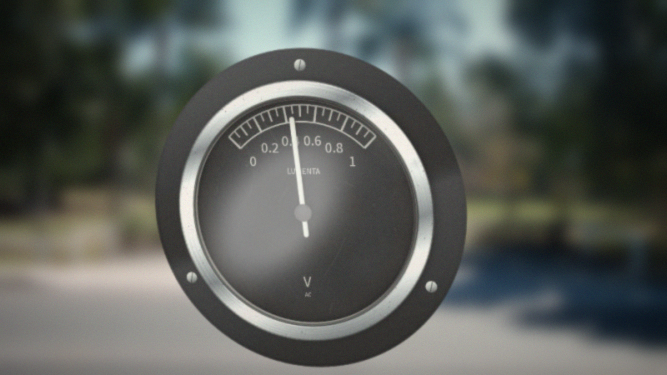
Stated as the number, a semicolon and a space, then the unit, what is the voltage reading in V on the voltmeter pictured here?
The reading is 0.45; V
